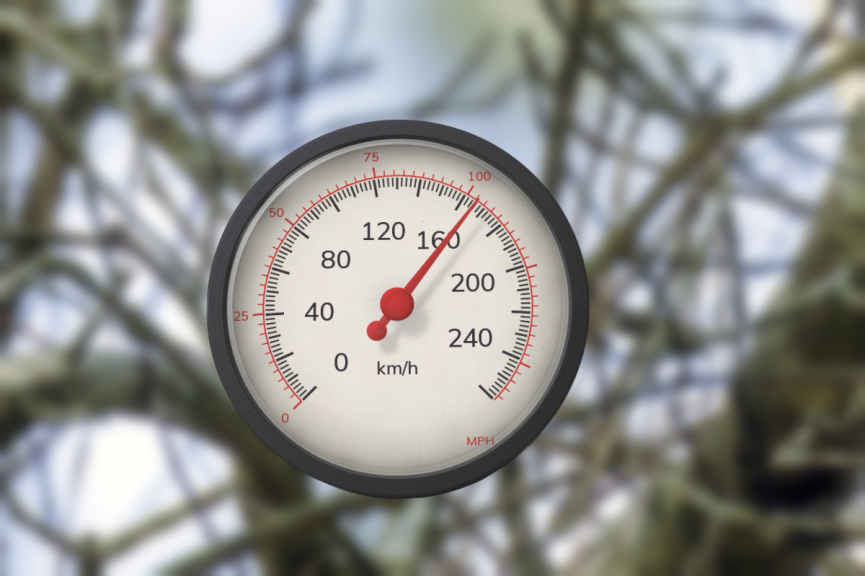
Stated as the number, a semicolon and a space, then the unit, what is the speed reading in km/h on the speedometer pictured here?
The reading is 166; km/h
